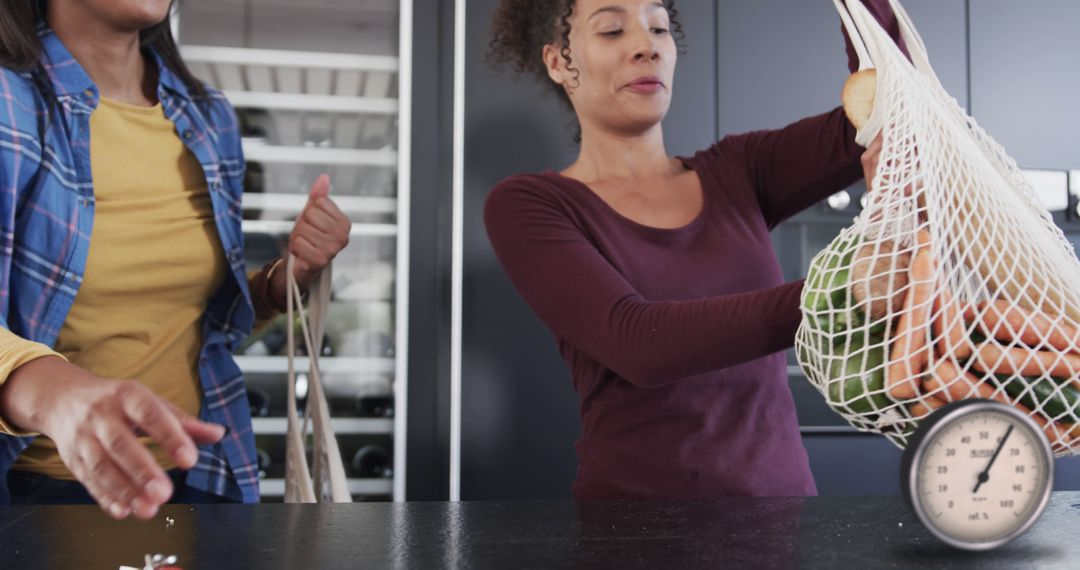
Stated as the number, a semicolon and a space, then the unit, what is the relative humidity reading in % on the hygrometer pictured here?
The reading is 60; %
